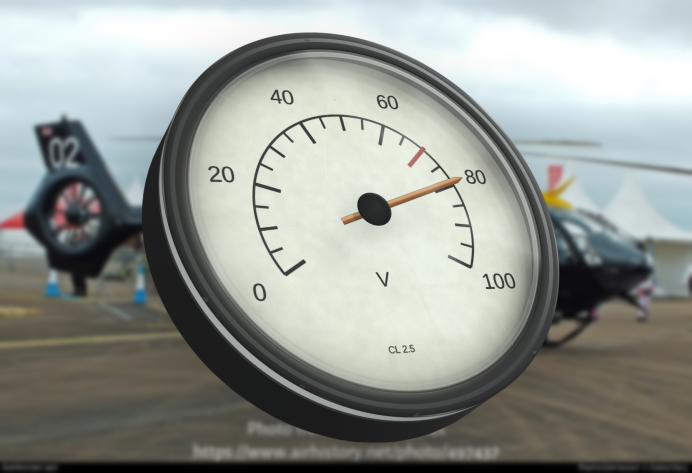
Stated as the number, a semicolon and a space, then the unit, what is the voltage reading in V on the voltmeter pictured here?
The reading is 80; V
